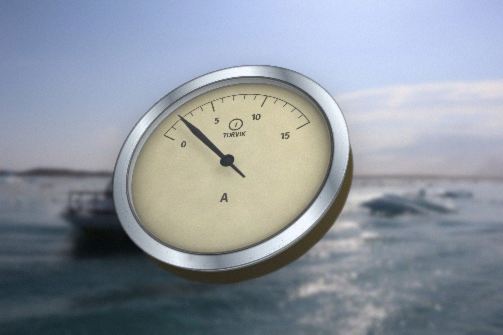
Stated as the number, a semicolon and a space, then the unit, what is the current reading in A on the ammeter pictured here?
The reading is 2; A
